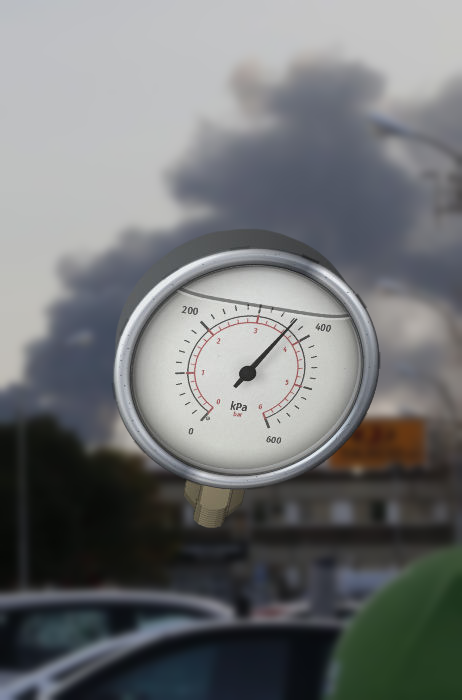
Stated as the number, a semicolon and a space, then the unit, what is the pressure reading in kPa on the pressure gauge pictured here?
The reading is 360; kPa
